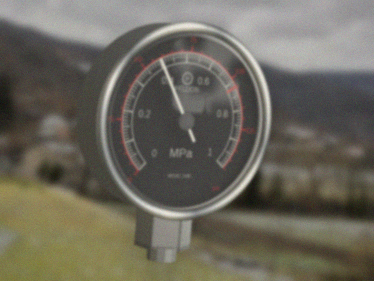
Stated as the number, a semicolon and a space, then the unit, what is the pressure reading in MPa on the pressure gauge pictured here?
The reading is 0.4; MPa
